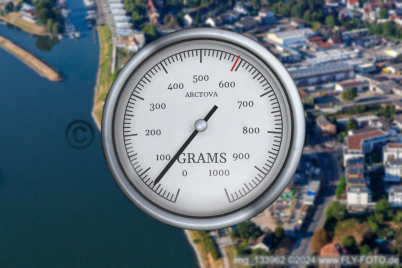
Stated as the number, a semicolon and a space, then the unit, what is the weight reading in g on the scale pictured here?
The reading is 60; g
